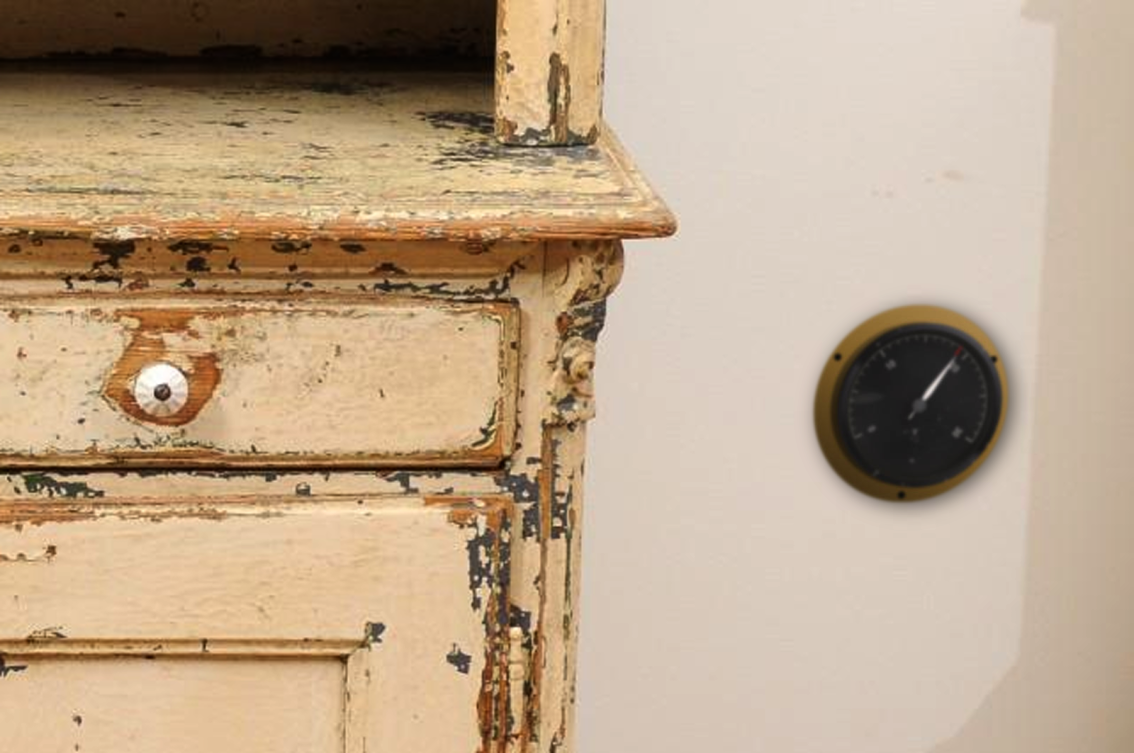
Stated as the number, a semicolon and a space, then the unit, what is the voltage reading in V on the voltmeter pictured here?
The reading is 19; V
